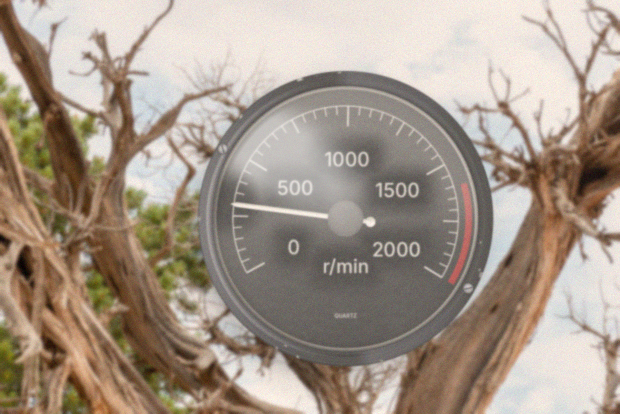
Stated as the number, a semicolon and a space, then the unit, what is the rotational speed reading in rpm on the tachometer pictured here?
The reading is 300; rpm
